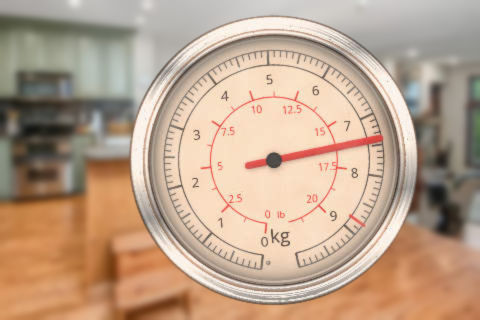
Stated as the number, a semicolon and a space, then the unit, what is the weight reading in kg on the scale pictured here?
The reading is 7.4; kg
